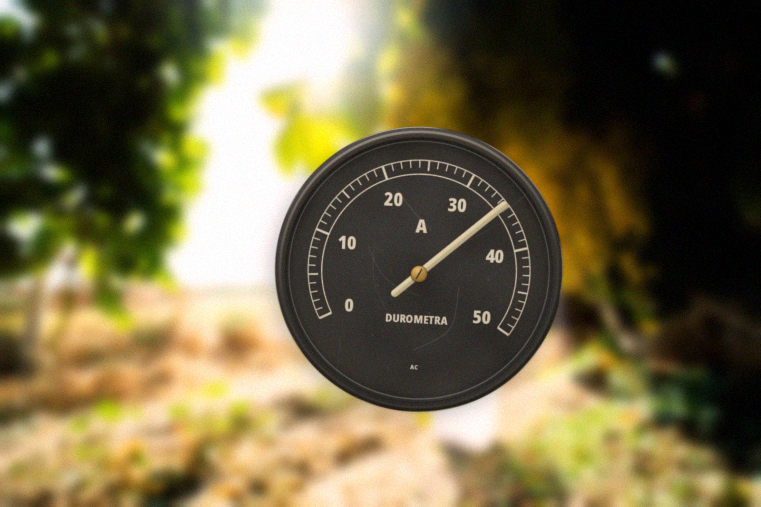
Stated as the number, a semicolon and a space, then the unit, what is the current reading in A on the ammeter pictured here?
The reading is 34.5; A
